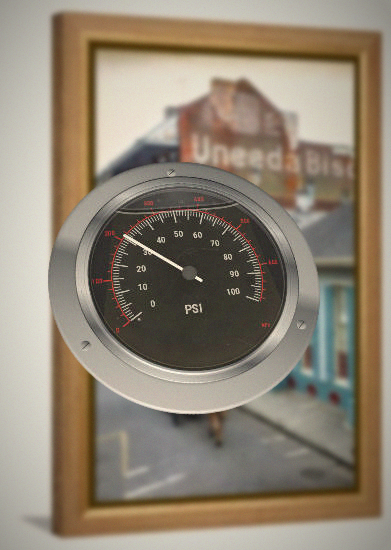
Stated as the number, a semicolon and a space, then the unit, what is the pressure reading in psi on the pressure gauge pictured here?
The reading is 30; psi
